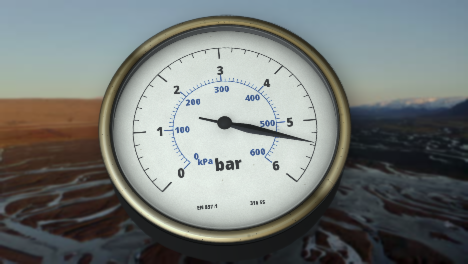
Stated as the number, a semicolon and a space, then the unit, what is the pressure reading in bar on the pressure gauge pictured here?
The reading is 5.4; bar
